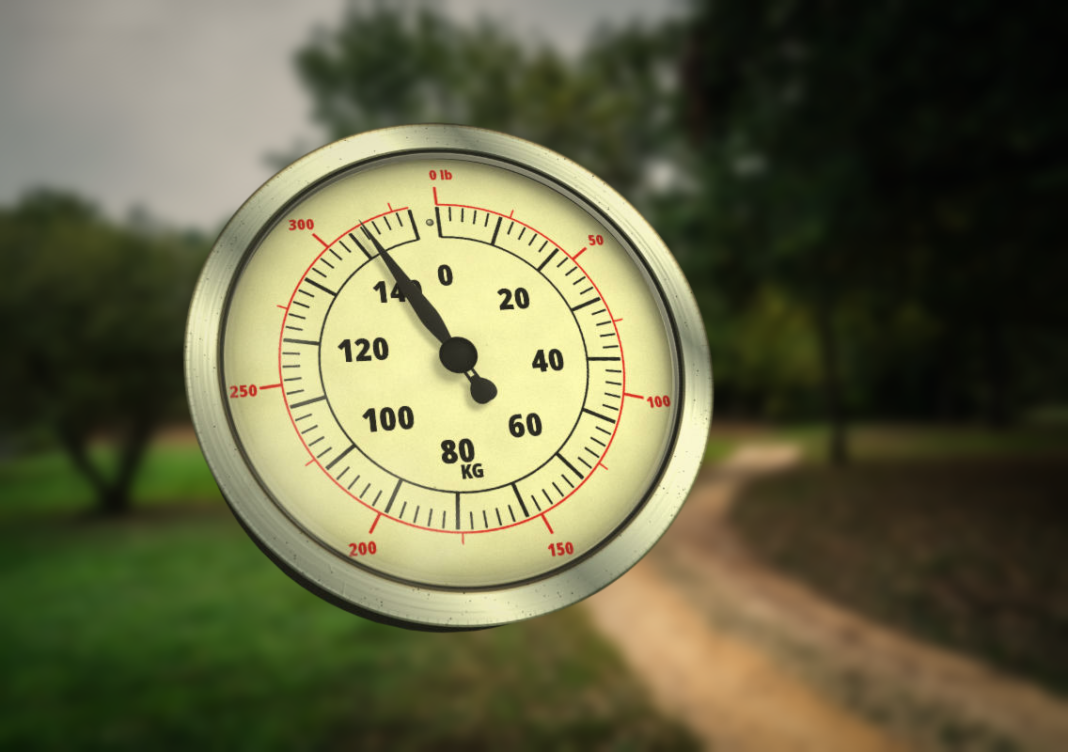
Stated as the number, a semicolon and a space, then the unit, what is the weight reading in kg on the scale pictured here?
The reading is 142; kg
